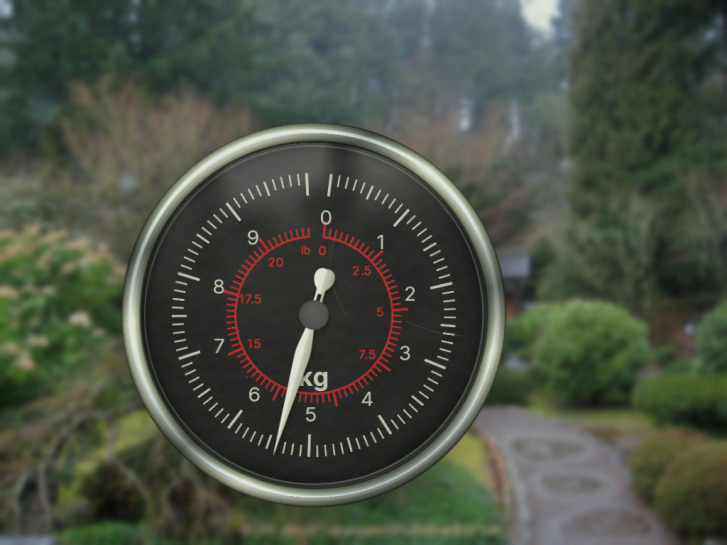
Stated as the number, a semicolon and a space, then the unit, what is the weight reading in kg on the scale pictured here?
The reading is 5.4; kg
